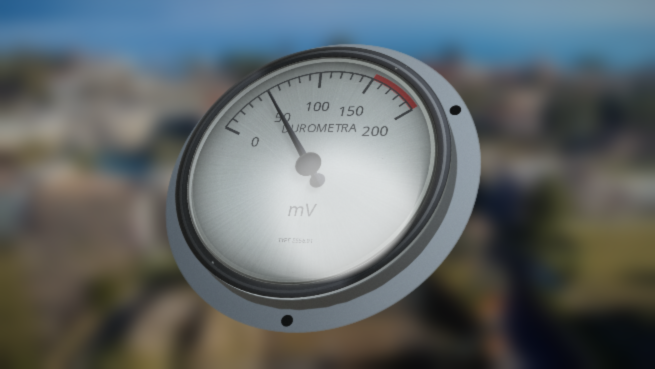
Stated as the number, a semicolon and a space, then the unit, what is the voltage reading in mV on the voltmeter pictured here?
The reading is 50; mV
